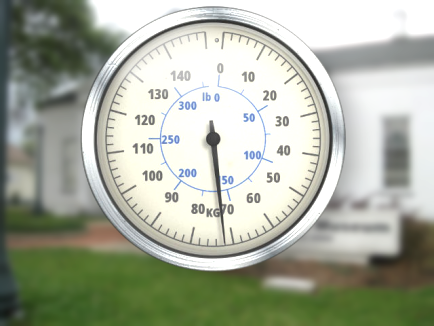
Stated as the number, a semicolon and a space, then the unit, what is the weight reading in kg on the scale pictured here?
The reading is 72; kg
